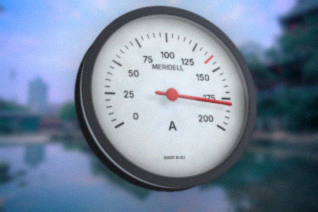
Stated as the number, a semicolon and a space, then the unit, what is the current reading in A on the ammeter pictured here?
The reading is 180; A
